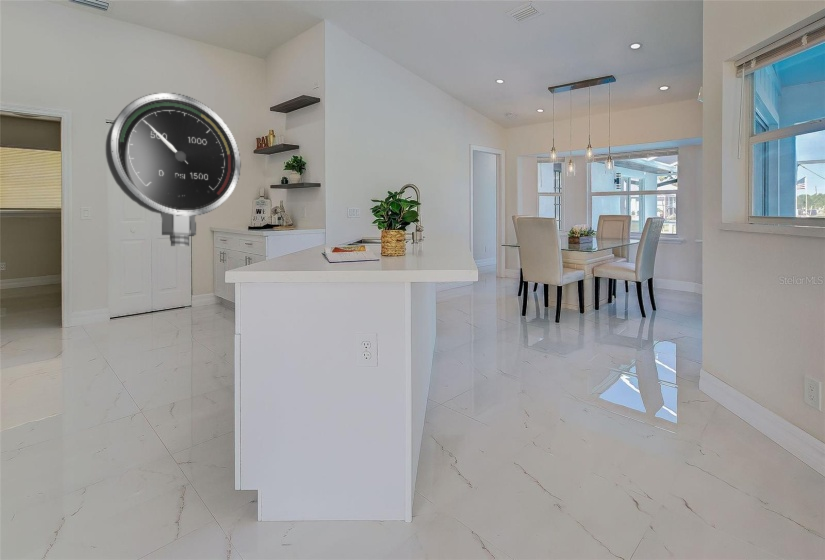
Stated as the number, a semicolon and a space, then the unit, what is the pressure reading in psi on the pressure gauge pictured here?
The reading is 500; psi
